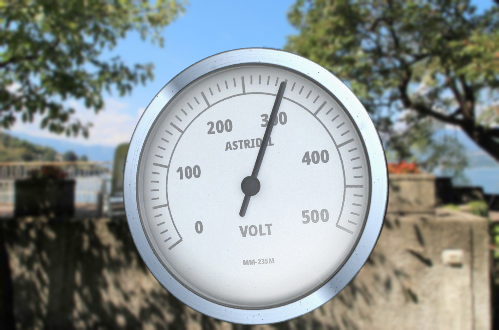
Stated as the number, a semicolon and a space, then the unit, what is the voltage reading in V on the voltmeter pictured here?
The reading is 300; V
